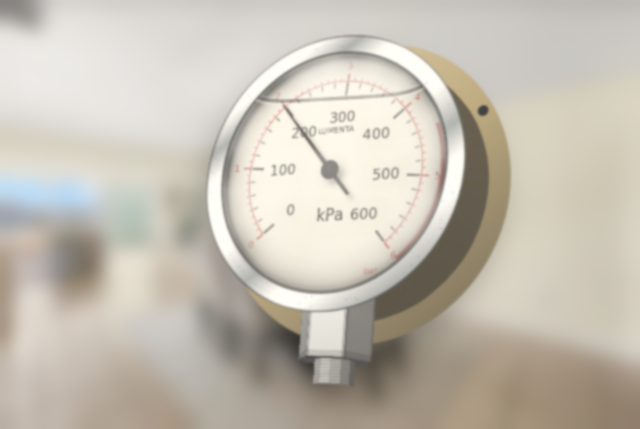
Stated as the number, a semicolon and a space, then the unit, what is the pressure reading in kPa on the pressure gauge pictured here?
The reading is 200; kPa
